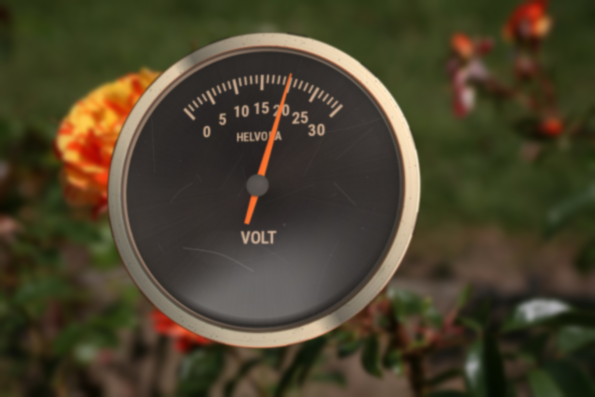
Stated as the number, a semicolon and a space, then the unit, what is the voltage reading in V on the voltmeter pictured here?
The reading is 20; V
